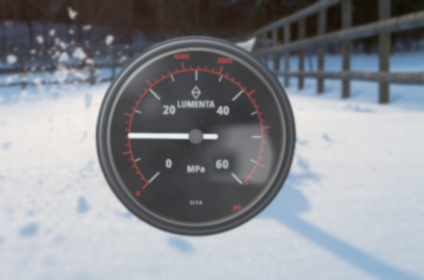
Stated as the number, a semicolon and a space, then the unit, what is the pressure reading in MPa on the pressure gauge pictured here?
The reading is 10; MPa
